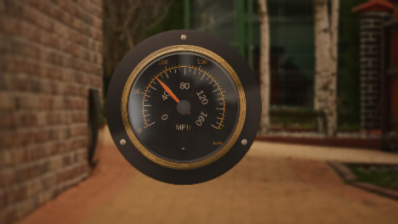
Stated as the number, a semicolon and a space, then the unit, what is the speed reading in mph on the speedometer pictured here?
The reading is 50; mph
